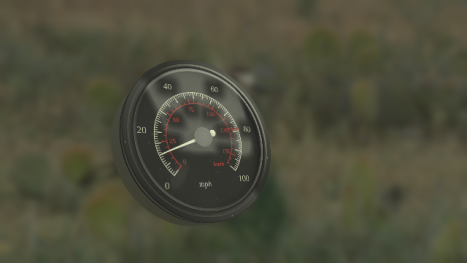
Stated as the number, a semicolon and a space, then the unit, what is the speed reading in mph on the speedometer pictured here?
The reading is 10; mph
